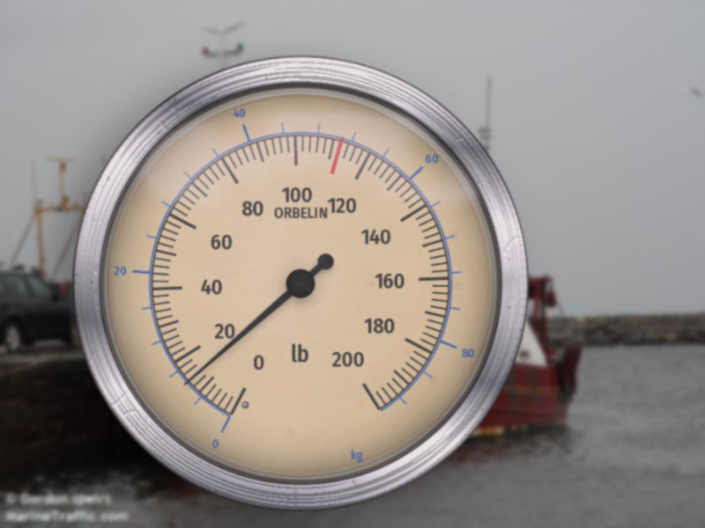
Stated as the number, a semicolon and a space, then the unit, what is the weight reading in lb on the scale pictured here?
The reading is 14; lb
